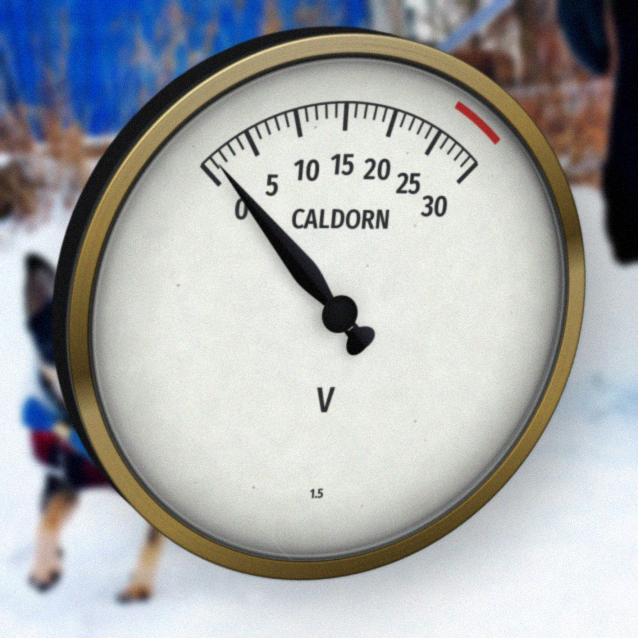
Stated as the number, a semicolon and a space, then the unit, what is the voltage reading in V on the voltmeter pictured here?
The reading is 1; V
